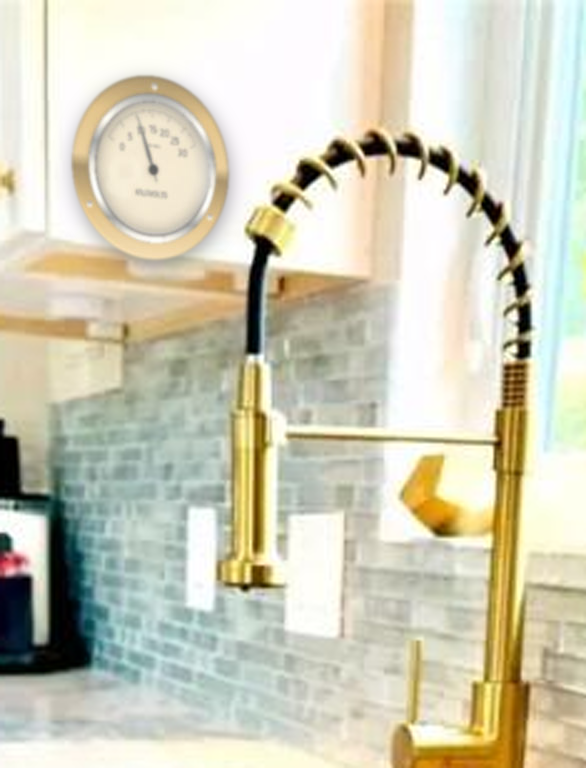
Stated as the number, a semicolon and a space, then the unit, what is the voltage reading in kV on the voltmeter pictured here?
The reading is 10; kV
